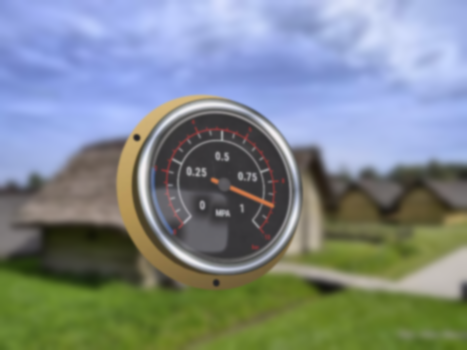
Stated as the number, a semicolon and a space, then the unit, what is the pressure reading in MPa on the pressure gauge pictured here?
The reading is 0.9; MPa
